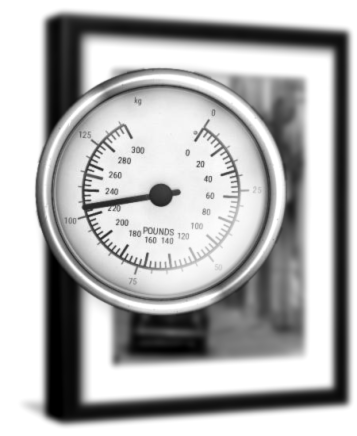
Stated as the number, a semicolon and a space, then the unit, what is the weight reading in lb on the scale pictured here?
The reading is 228; lb
